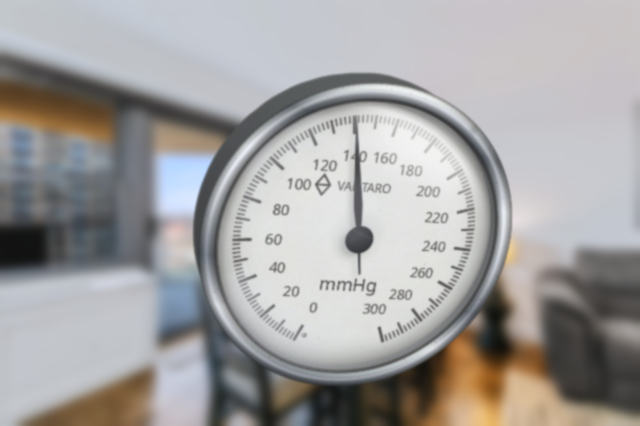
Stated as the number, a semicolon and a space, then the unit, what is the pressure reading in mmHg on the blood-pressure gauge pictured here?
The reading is 140; mmHg
